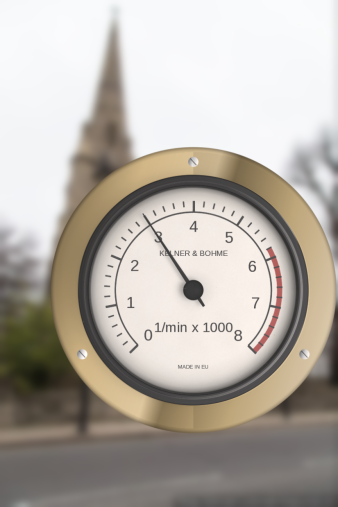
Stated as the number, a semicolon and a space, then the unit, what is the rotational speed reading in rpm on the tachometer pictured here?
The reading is 3000; rpm
